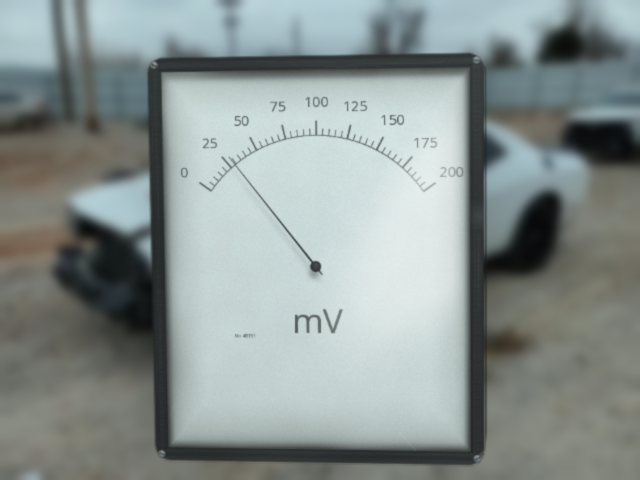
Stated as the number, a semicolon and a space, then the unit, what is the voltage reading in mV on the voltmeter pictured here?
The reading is 30; mV
